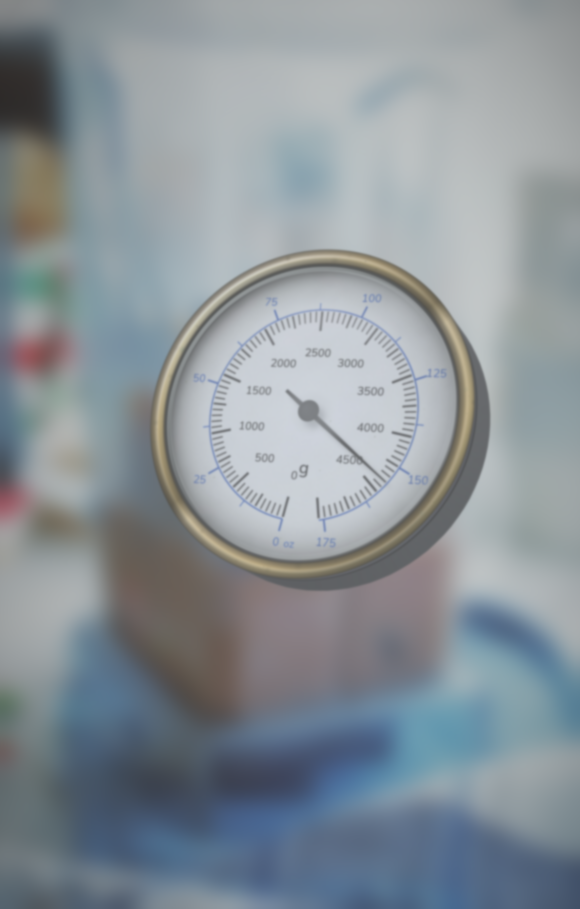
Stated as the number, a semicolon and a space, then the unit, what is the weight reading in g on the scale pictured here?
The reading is 4400; g
